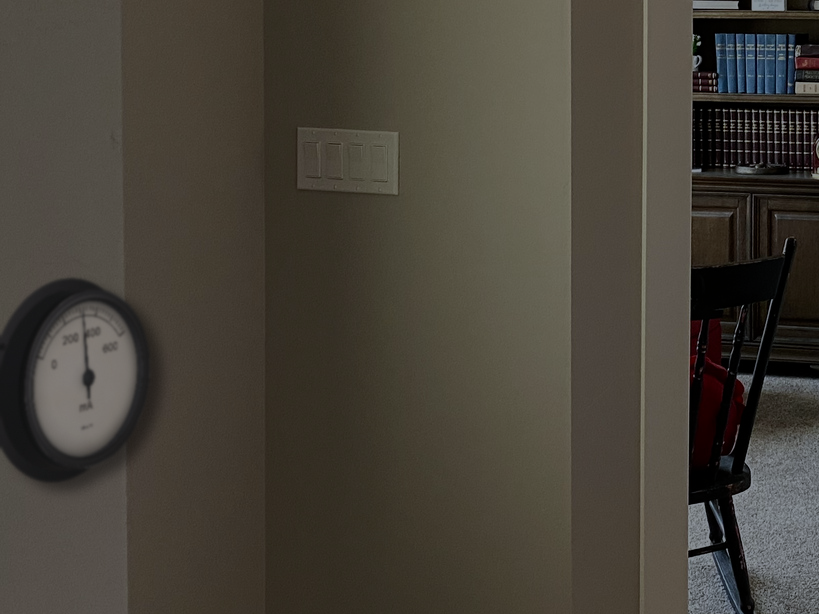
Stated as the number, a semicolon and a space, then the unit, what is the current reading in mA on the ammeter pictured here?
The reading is 300; mA
